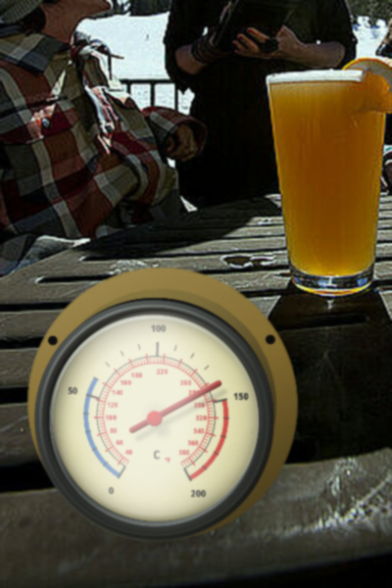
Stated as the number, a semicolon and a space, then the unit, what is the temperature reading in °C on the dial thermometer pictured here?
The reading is 140; °C
